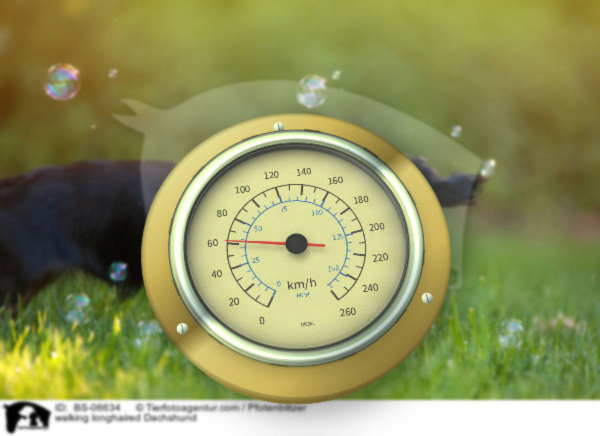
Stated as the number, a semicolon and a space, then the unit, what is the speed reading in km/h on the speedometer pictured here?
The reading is 60; km/h
